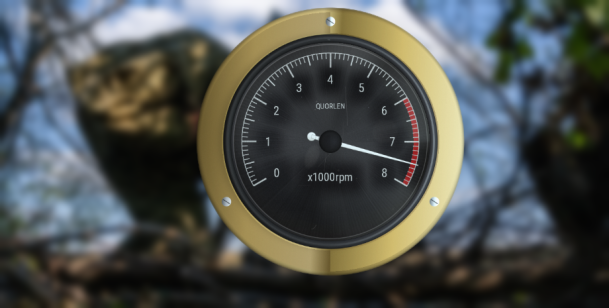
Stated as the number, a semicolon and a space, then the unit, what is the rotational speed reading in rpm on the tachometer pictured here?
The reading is 7500; rpm
